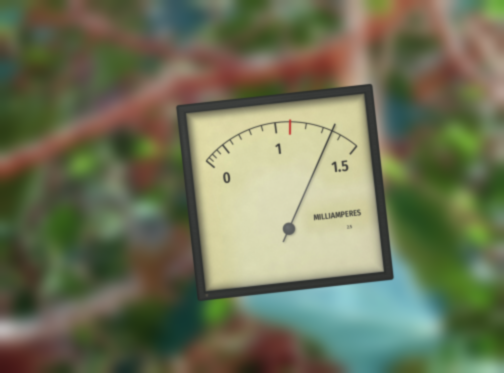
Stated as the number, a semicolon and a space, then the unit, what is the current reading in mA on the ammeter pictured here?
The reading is 1.35; mA
